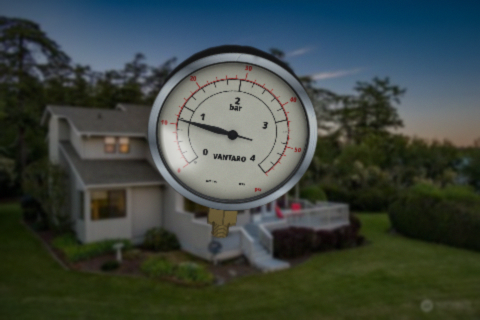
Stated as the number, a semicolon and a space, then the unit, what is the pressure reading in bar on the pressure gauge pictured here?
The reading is 0.8; bar
